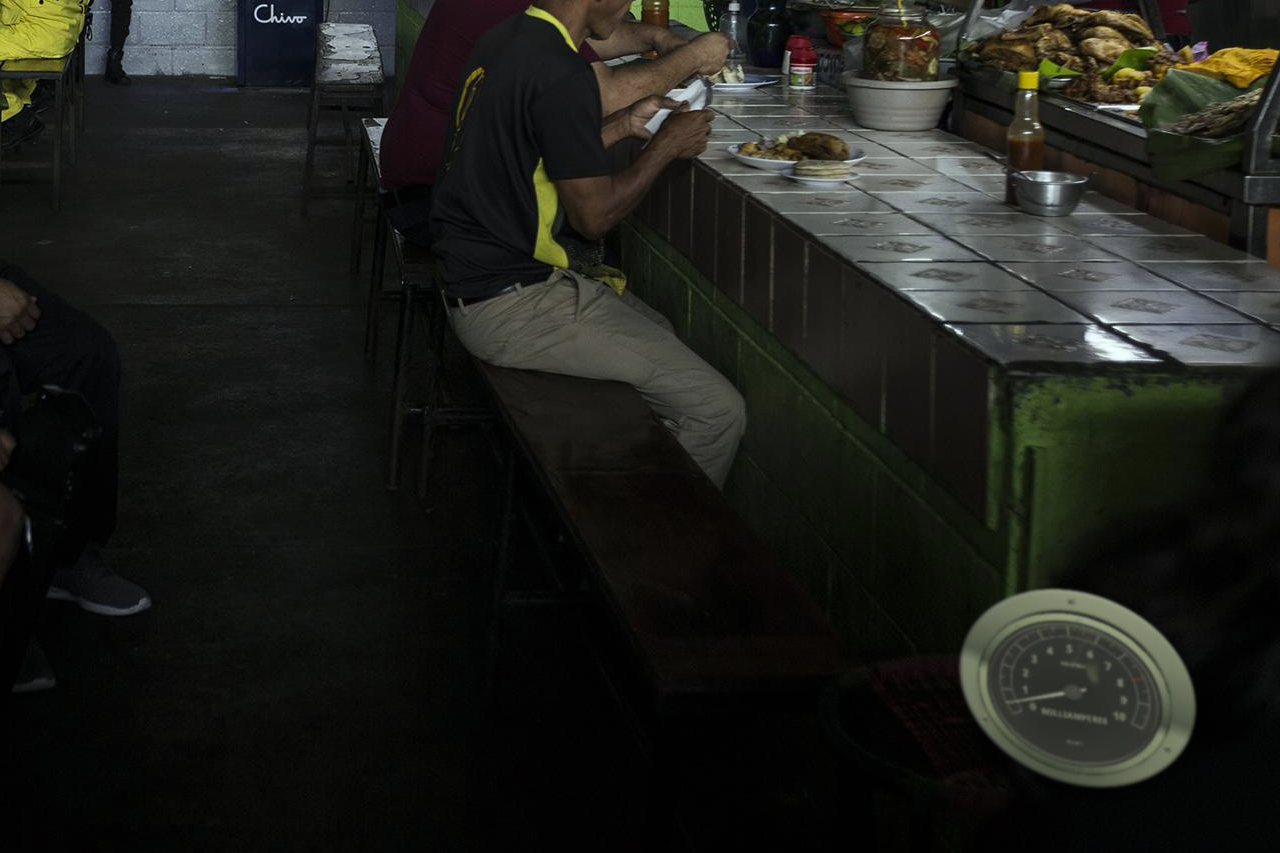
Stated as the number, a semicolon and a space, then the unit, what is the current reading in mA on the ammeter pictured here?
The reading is 0.5; mA
